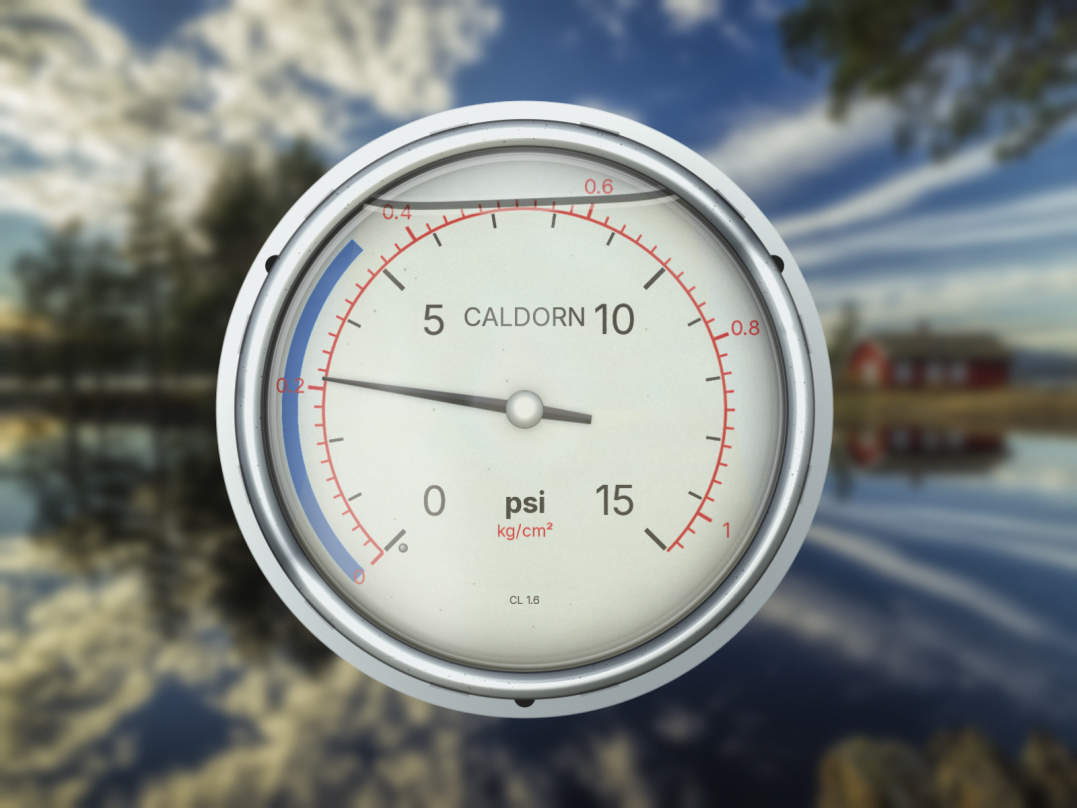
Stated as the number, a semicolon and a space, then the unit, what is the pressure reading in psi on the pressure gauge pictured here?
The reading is 3; psi
